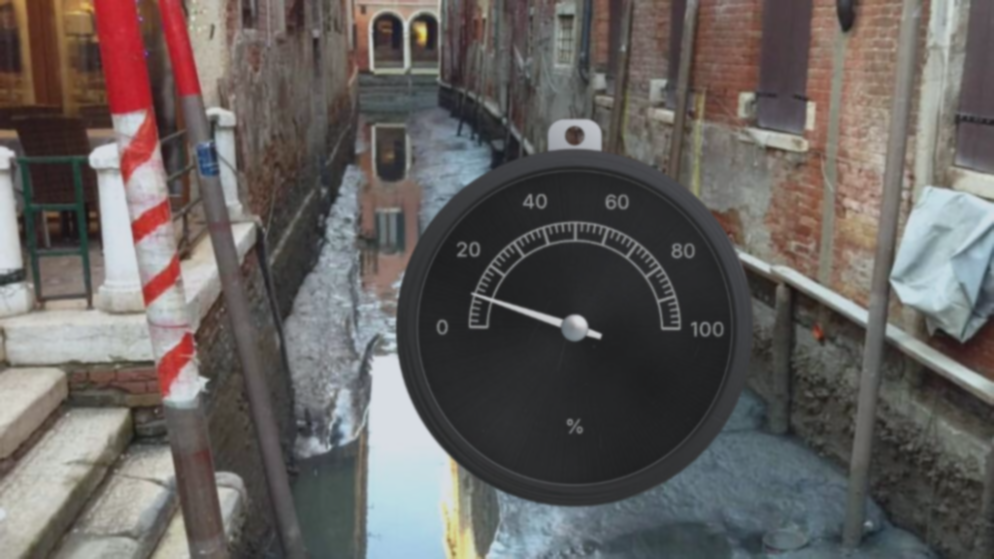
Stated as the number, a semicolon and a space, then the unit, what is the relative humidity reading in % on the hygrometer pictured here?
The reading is 10; %
